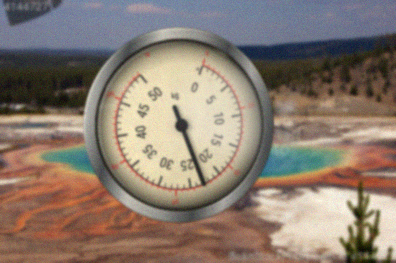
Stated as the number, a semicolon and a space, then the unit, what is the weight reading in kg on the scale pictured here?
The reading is 23; kg
